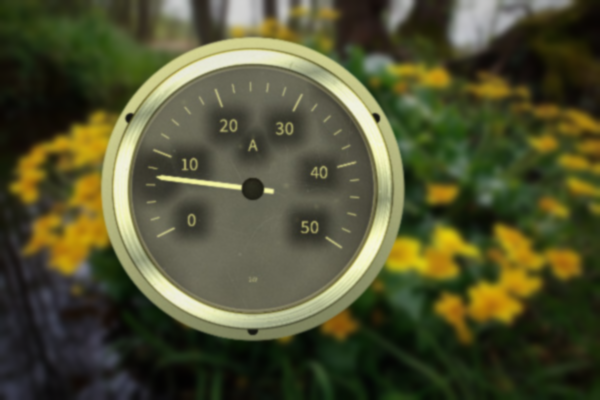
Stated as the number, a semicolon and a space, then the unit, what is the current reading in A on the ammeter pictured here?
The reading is 7; A
